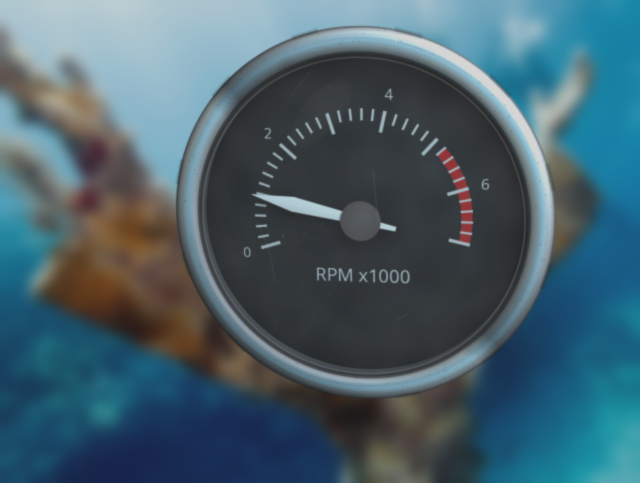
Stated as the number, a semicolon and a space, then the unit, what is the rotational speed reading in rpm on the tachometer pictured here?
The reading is 1000; rpm
